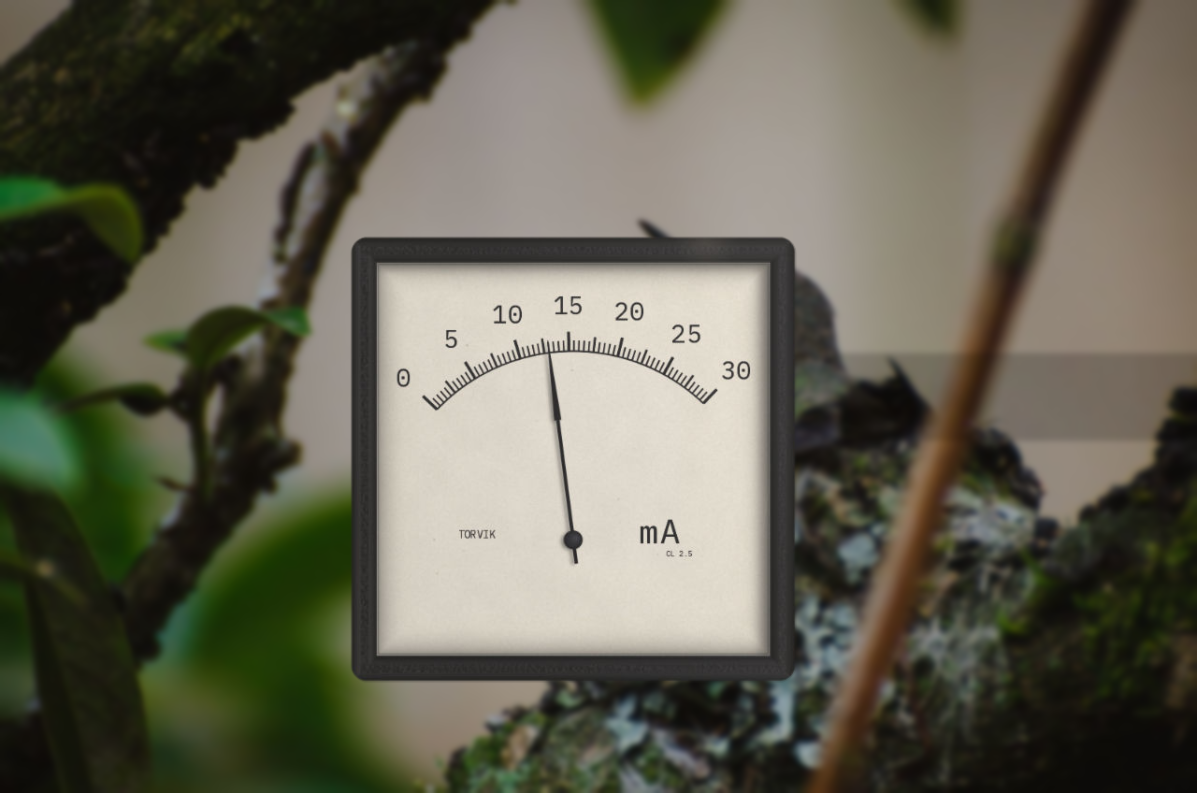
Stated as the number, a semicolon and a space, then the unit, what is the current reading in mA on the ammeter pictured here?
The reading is 13; mA
